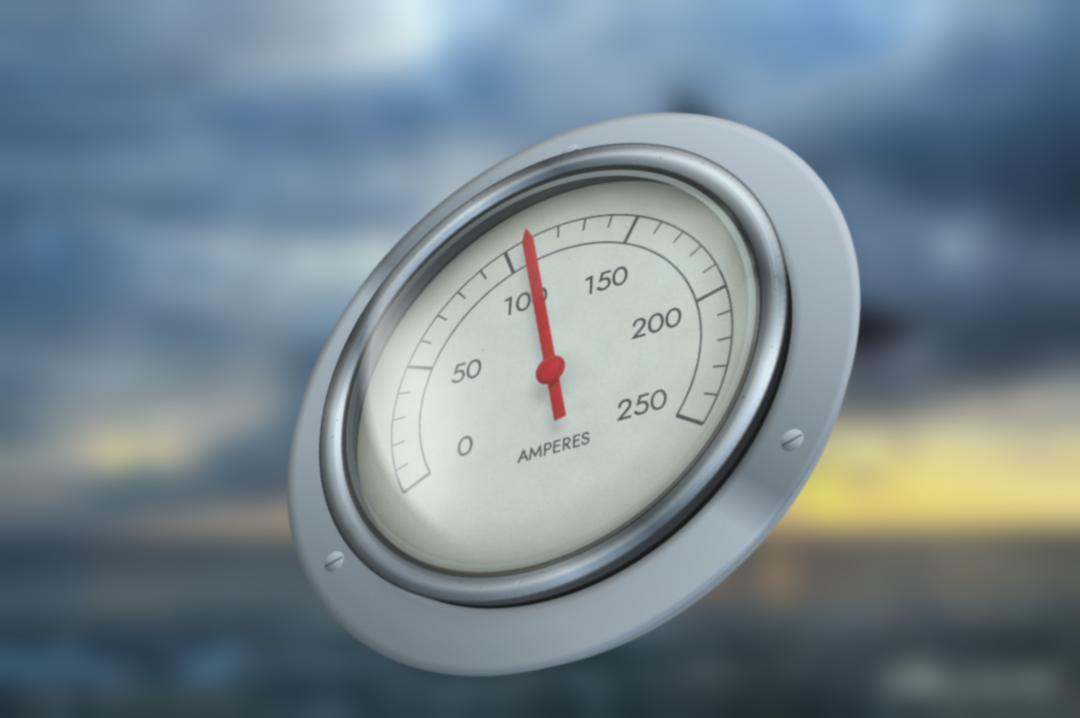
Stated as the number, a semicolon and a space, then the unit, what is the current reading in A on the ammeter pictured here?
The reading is 110; A
